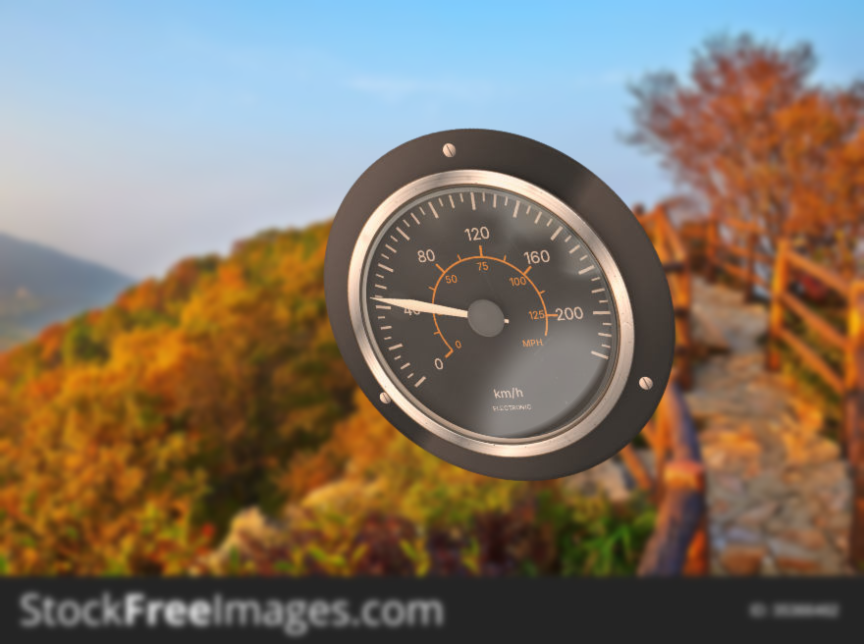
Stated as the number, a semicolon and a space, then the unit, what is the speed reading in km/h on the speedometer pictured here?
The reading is 45; km/h
